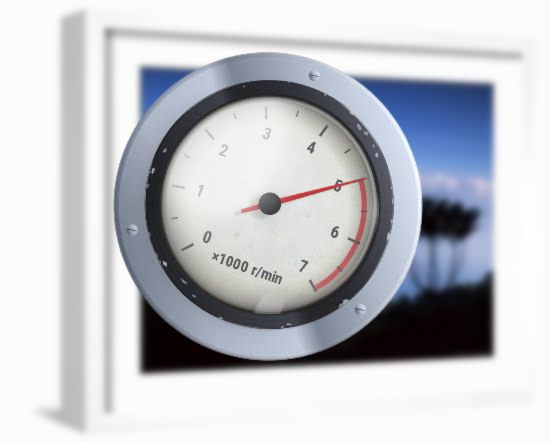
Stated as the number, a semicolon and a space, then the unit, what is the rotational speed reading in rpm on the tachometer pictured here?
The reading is 5000; rpm
